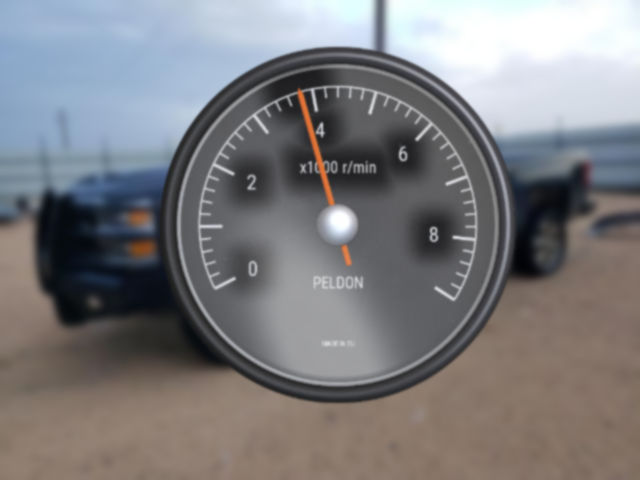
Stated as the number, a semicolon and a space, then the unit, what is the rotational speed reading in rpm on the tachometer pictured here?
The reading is 3800; rpm
